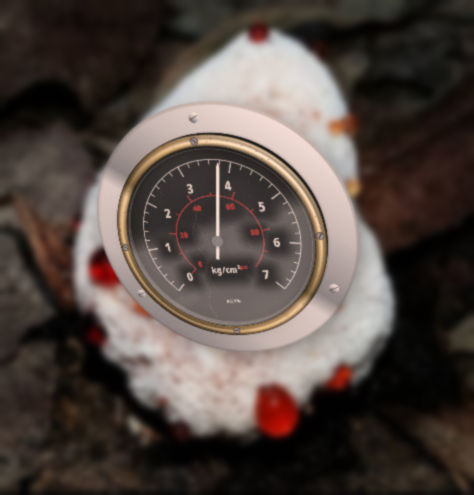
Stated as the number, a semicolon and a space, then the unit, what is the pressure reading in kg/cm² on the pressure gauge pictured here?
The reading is 3.8; kg/cm²
